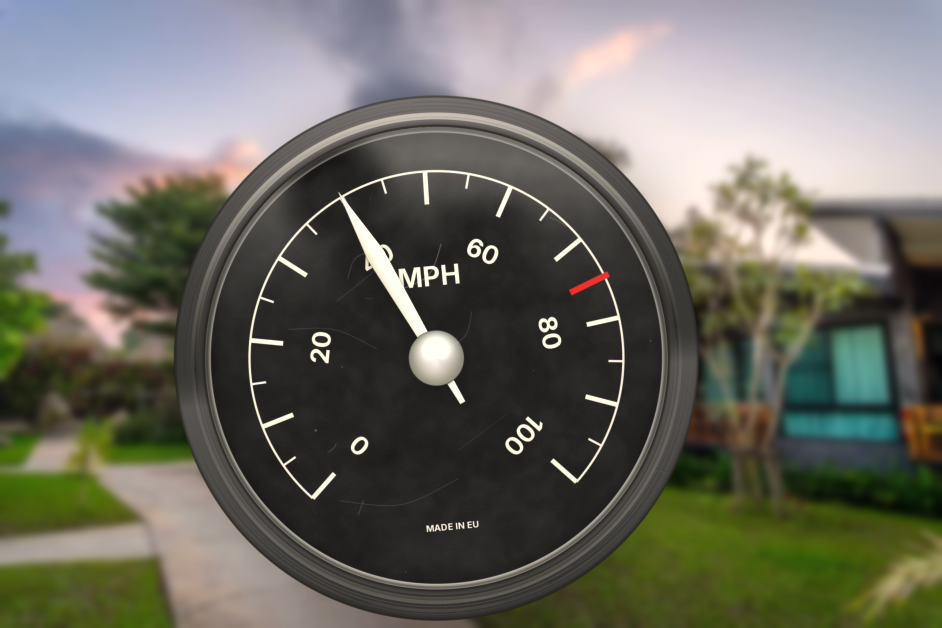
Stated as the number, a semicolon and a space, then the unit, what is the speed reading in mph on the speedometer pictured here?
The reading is 40; mph
